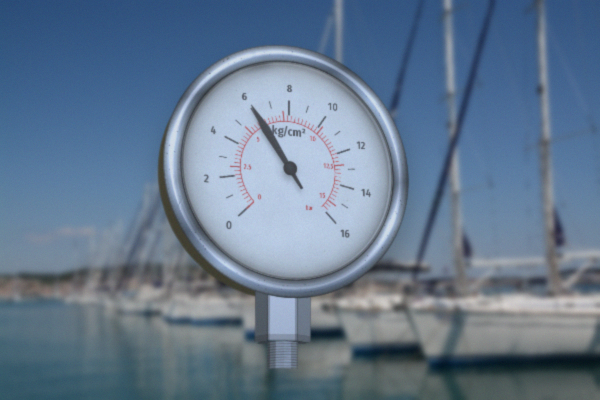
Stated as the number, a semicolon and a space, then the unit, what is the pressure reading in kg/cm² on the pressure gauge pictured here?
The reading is 6; kg/cm²
